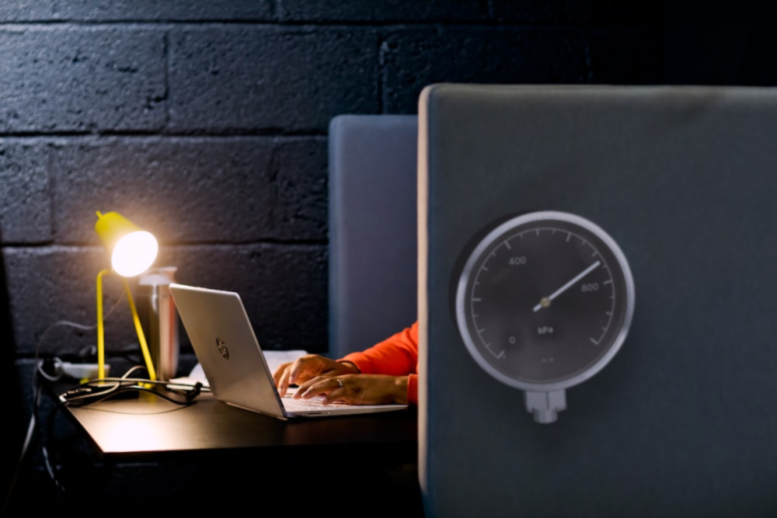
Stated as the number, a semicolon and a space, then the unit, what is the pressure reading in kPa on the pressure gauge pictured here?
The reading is 725; kPa
